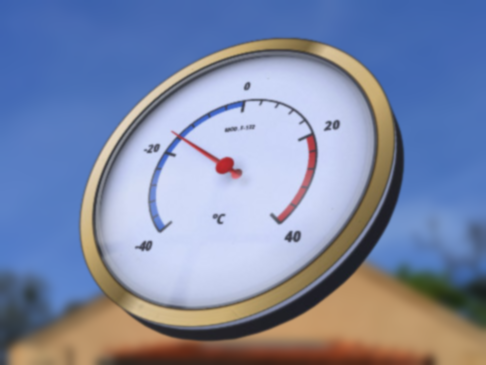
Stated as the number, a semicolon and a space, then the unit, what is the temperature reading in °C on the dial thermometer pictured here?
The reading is -16; °C
